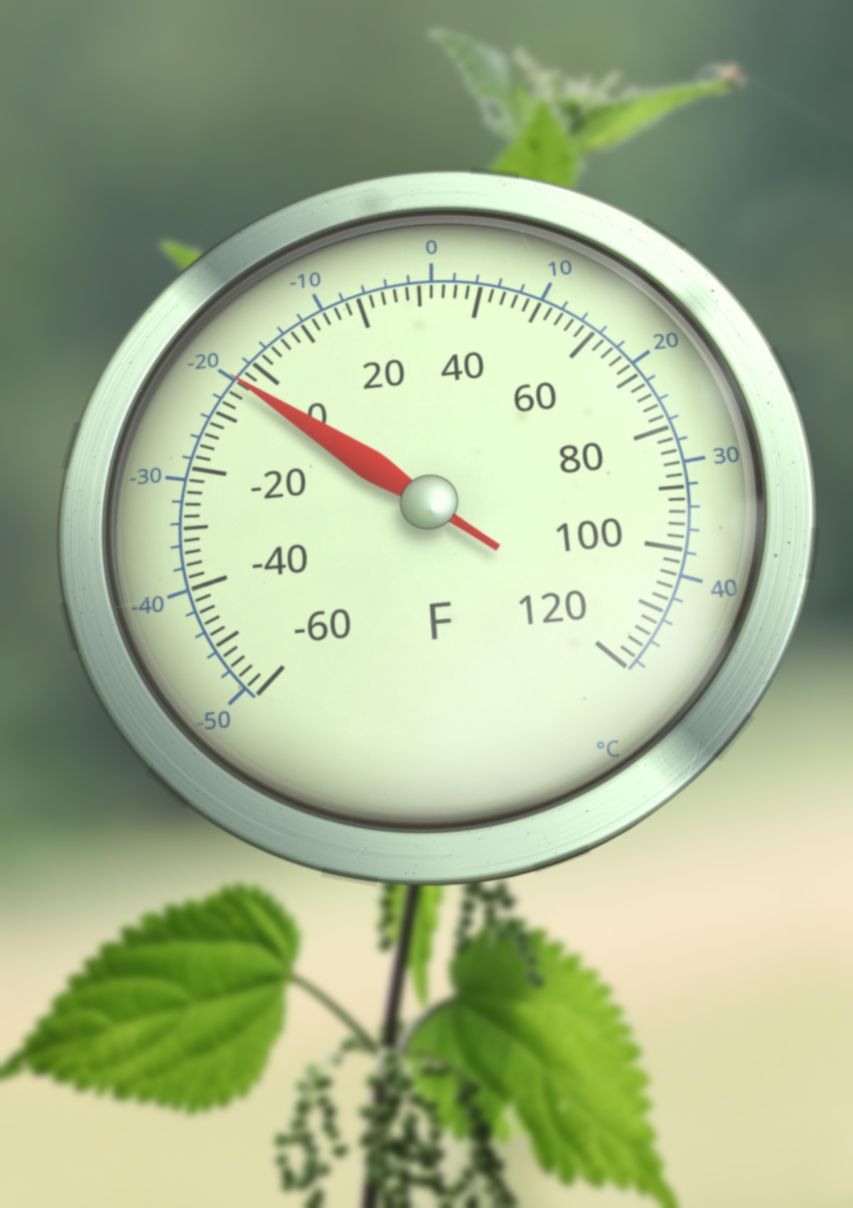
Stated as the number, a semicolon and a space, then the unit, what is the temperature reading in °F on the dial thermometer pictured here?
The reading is -4; °F
